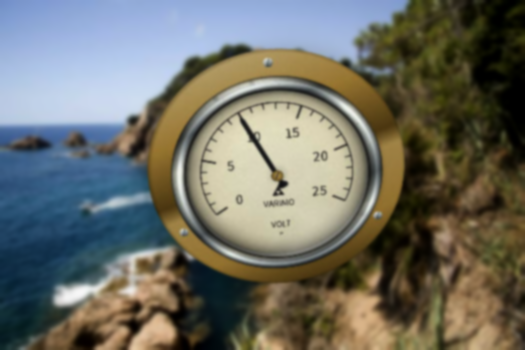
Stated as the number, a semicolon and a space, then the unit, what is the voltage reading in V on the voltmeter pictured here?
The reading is 10; V
